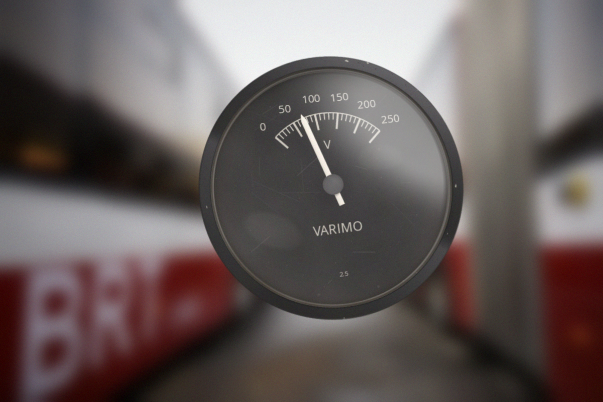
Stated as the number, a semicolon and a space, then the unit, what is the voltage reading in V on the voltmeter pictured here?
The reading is 70; V
